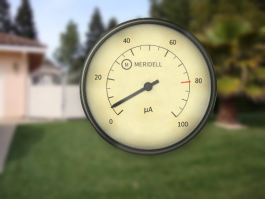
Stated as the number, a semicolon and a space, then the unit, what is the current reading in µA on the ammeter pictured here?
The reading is 5; µA
